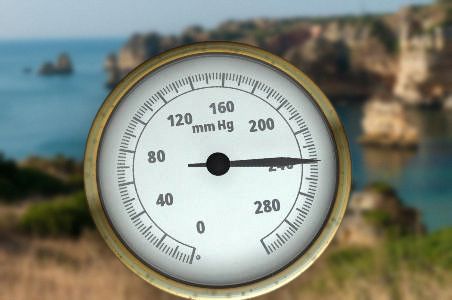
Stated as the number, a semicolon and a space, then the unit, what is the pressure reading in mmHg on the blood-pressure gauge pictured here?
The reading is 240; mmHg
